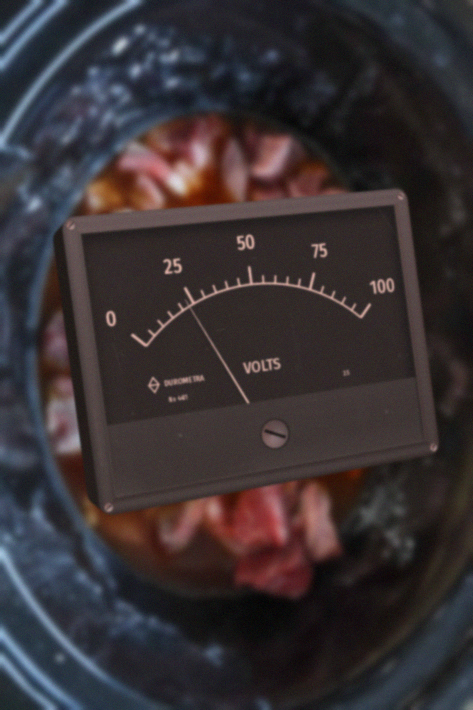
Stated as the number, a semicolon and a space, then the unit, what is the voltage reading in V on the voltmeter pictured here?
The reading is 22.5; V
